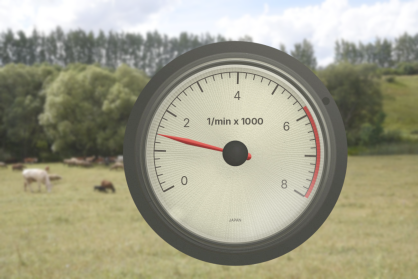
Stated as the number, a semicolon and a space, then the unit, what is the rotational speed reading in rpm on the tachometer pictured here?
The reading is 1400; rpm
